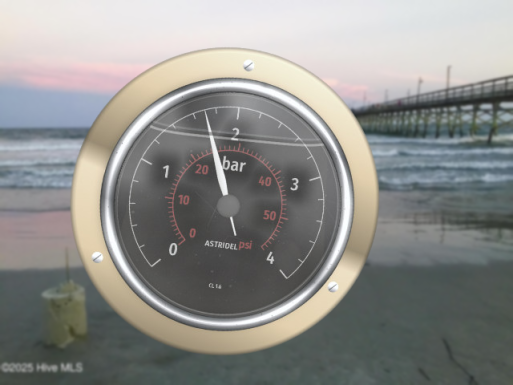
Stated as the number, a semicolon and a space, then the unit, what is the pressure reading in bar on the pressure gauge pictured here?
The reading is 1.7; bar
